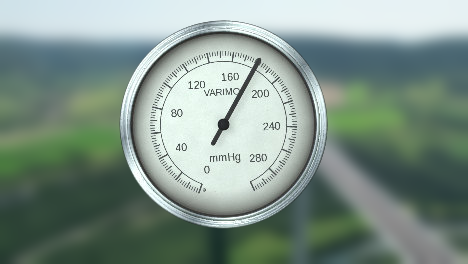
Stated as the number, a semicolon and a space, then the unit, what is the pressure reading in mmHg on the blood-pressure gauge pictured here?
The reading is 180; mmHg
